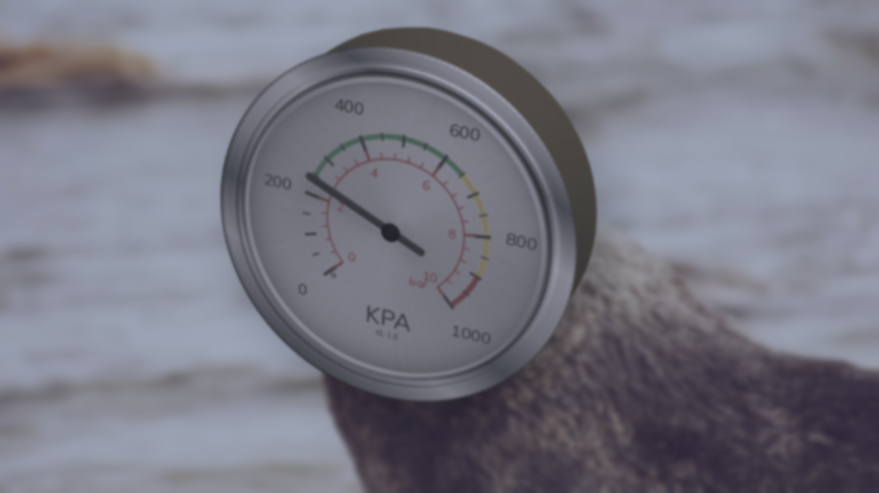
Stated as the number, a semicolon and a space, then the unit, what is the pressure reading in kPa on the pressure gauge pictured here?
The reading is 250; kPa
